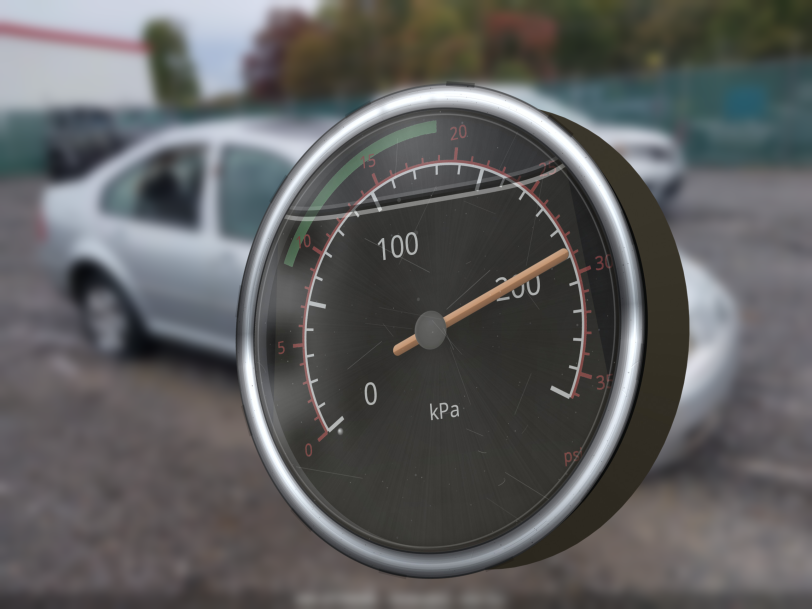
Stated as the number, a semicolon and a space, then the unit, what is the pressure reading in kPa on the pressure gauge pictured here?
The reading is 200; kPa
